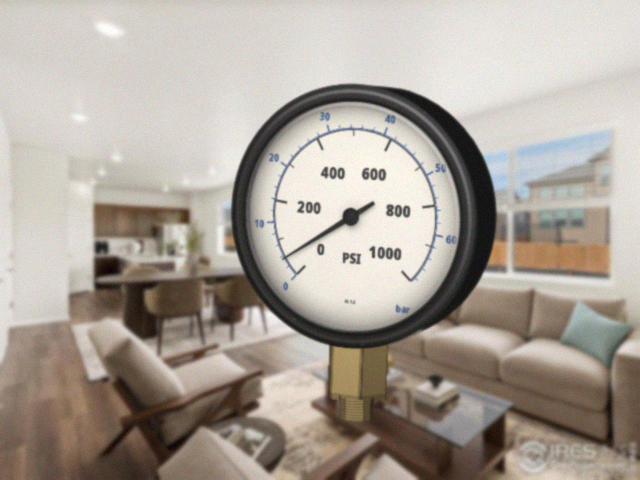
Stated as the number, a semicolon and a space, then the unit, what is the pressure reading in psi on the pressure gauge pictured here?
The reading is 50; psi
